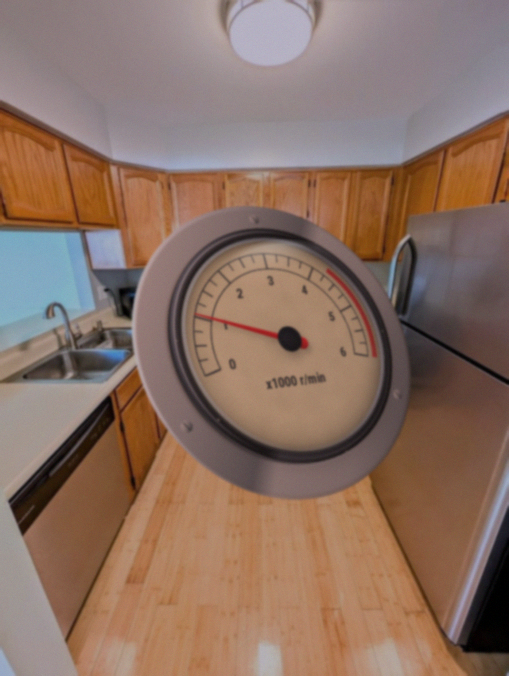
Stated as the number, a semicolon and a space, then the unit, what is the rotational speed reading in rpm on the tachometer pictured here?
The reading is 1000; rpm
